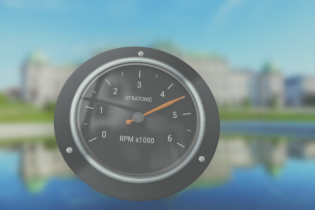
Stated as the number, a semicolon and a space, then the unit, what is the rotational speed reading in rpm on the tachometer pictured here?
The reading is 4500; rpm
